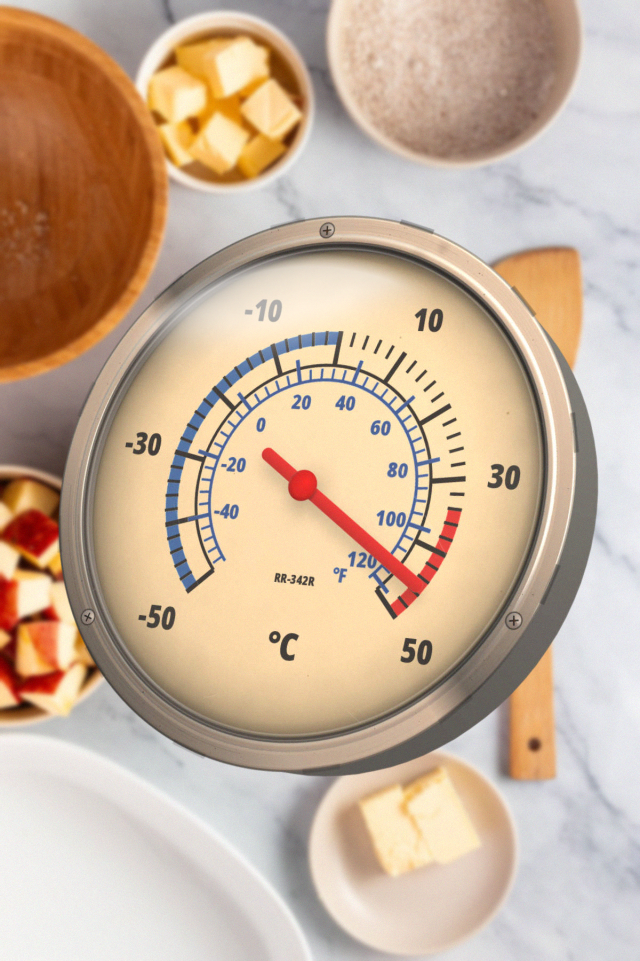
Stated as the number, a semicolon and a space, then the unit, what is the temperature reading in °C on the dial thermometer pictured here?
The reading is 45; °C
